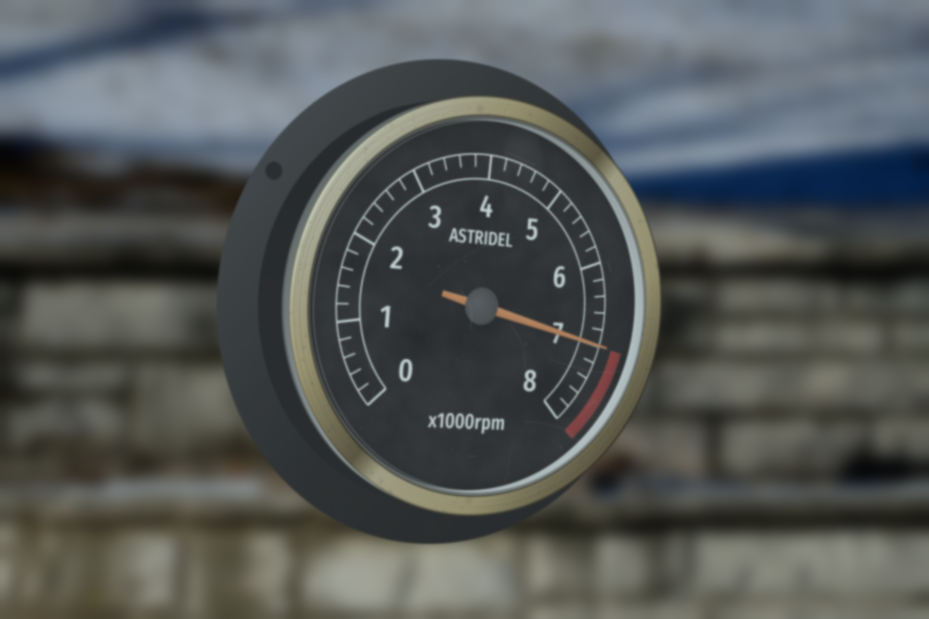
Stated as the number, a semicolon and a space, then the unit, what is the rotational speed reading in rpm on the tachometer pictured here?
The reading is 7000; rpm
